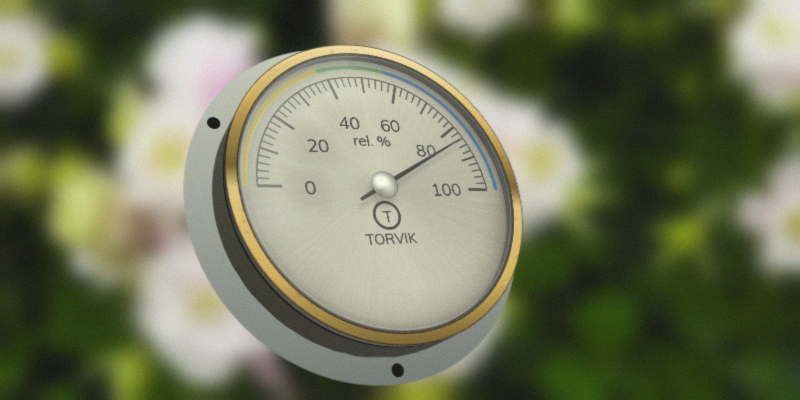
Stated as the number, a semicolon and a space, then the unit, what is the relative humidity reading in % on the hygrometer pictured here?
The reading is 84; %
